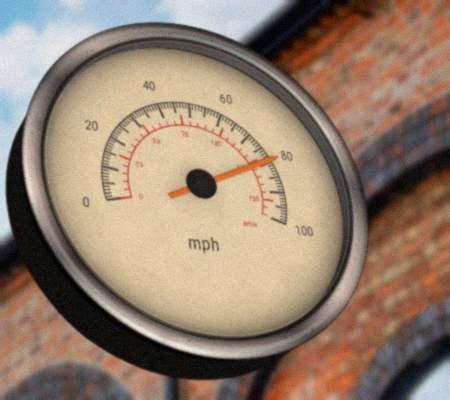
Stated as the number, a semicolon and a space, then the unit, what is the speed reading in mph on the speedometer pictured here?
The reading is 80; mph
